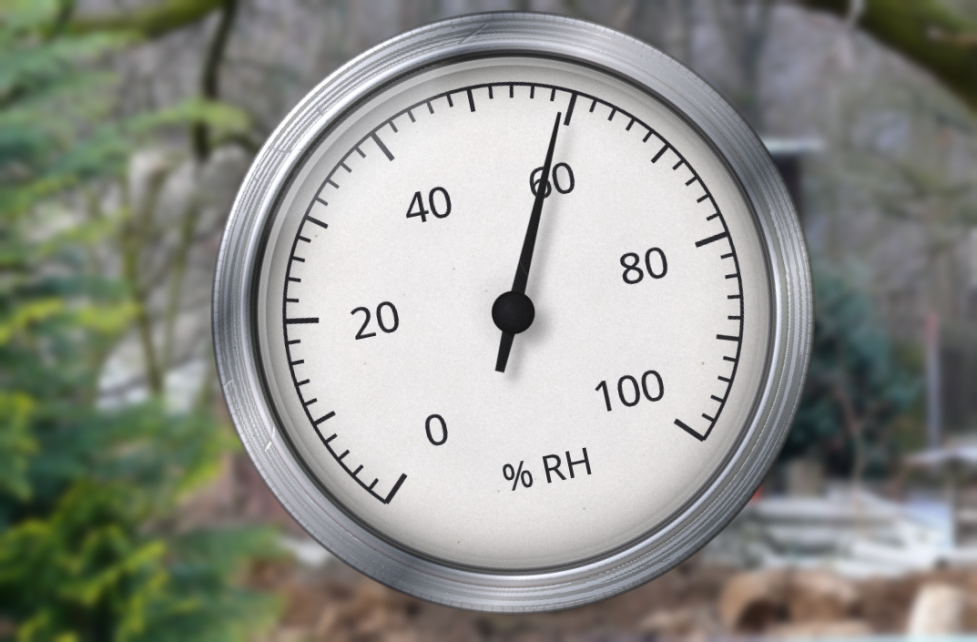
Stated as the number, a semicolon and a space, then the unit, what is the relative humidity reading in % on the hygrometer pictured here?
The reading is 59; %
